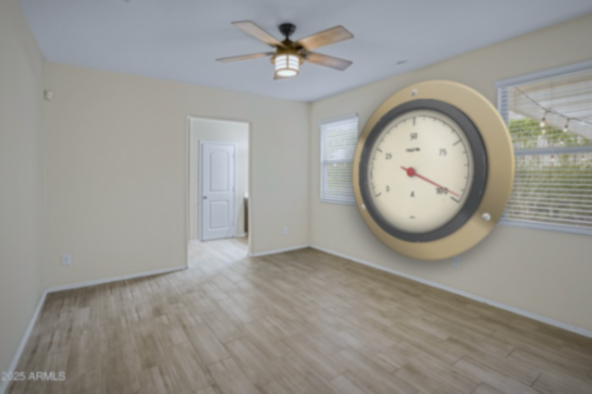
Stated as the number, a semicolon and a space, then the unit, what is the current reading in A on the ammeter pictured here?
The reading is 97.5; A
